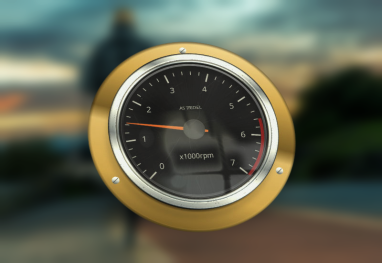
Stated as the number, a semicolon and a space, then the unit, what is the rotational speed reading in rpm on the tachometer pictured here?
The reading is 1400; rpm
